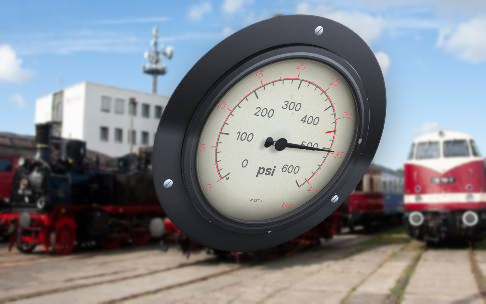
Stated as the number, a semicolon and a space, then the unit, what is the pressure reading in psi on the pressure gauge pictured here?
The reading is 500; psi
